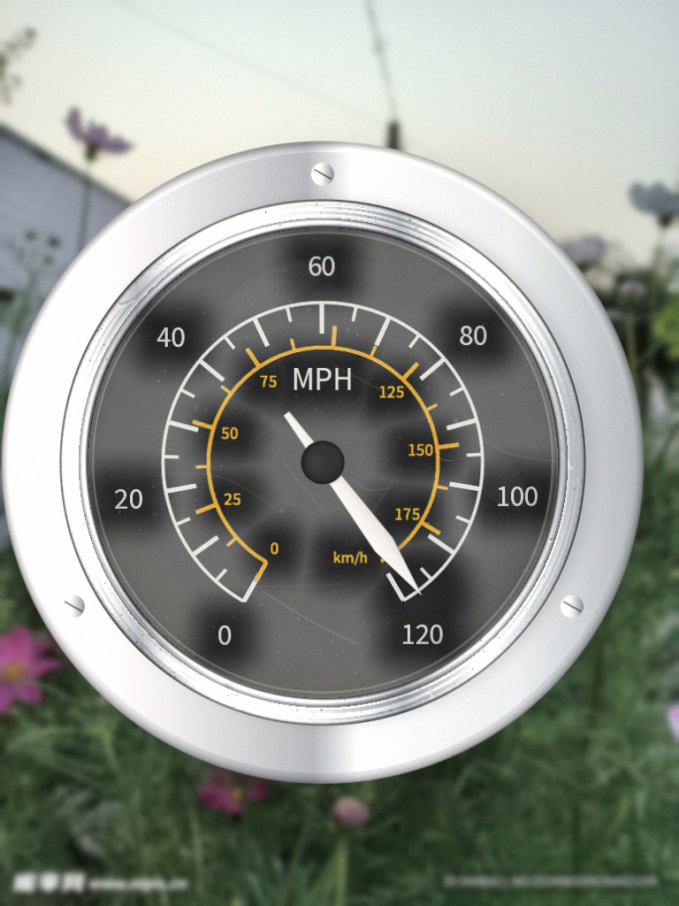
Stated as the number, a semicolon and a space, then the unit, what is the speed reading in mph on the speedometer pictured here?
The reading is 117.5; mph
